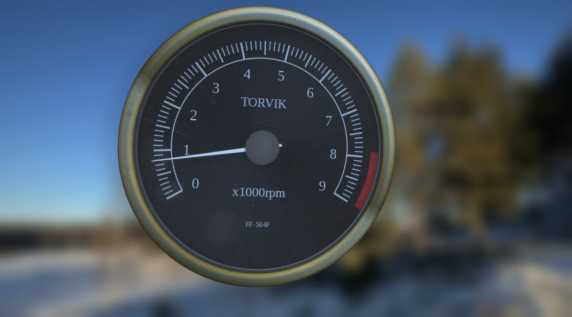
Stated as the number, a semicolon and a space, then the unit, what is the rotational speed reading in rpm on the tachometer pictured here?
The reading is 800; rpm
